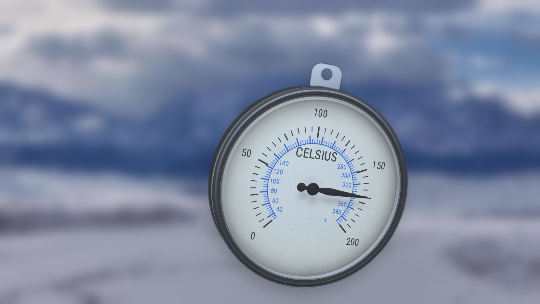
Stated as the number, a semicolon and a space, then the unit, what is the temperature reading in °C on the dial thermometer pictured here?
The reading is 170; °C
